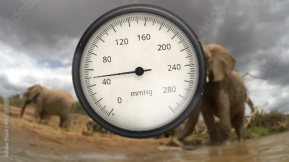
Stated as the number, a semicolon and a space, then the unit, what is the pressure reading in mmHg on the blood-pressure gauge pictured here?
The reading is 50; mmHg
